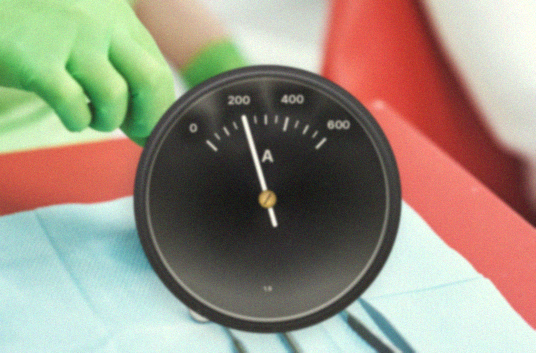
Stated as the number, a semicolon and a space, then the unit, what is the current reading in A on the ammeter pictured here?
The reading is 200; A
